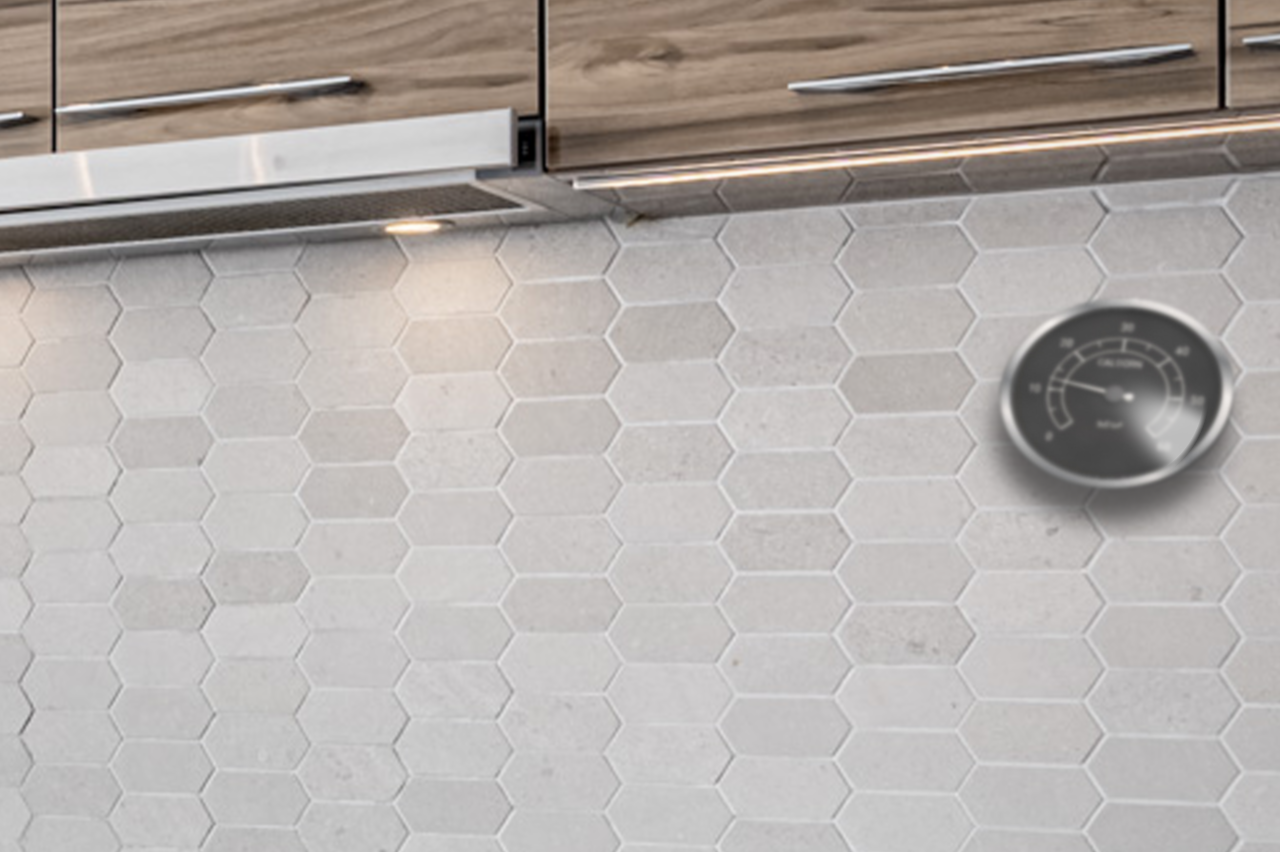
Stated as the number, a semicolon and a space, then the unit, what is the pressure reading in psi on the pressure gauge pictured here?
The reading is 12.5; psi
